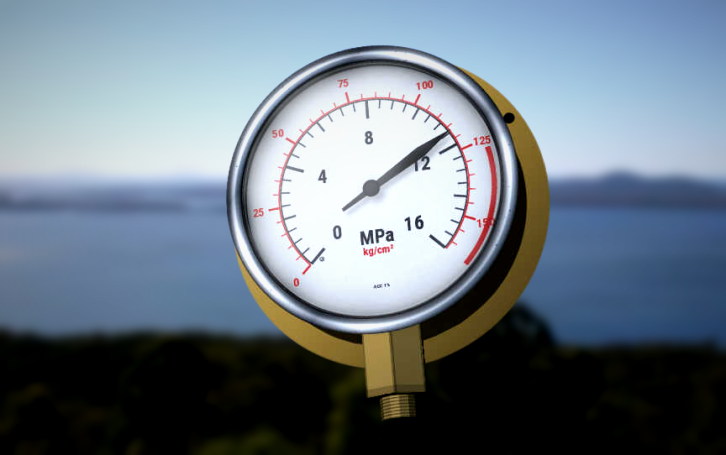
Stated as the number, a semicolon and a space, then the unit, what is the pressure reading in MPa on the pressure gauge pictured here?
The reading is 11.5; MPa
